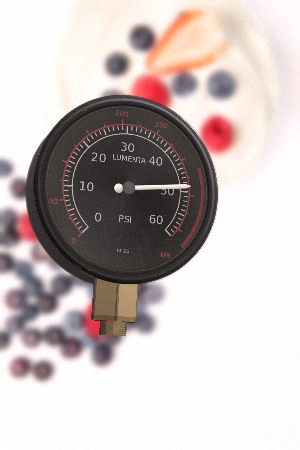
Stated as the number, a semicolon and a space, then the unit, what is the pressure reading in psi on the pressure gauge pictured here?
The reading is 49; psi
